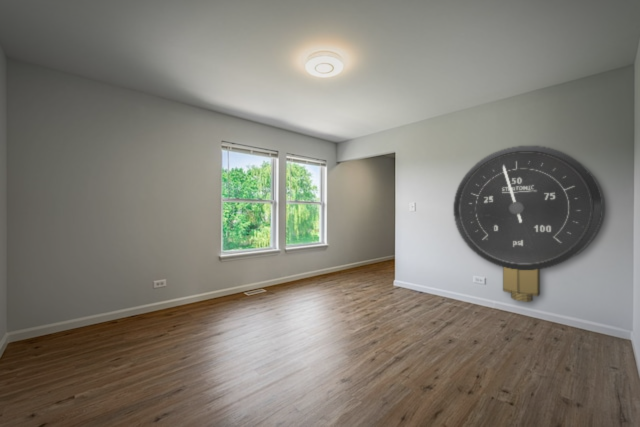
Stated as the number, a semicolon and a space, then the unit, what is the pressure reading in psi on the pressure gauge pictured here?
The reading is 45; psi
